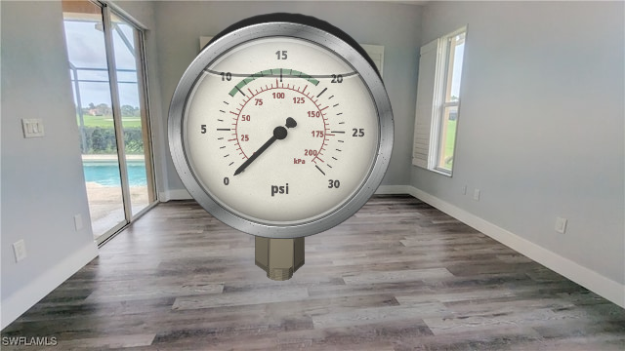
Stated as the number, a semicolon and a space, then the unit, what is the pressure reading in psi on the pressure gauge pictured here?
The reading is 0; psi
